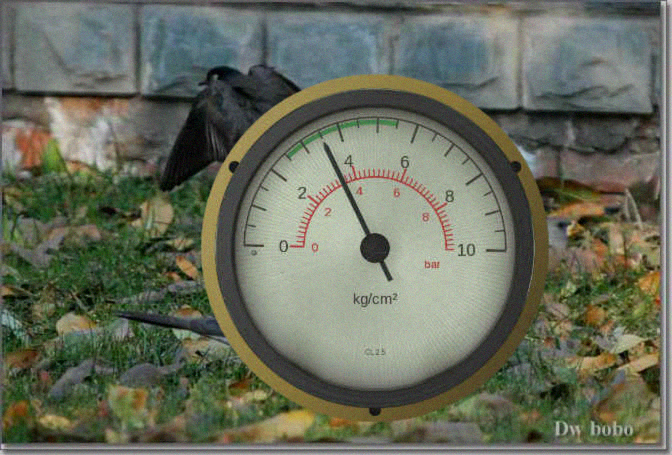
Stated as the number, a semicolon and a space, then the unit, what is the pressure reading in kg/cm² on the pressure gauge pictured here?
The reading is 3.5; kg/cm²
